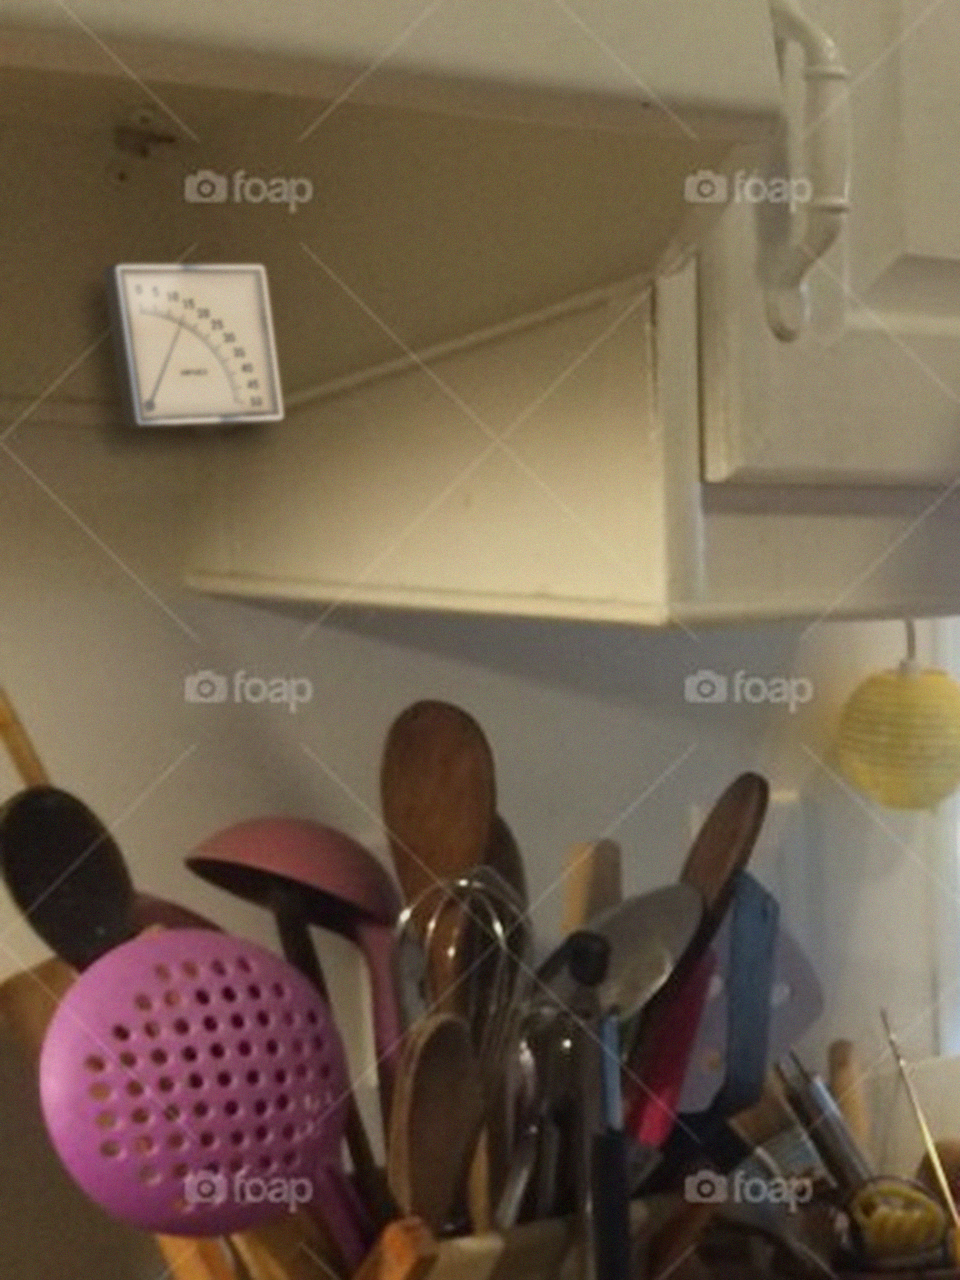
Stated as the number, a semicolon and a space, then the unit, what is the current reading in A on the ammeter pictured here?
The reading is 15; A
